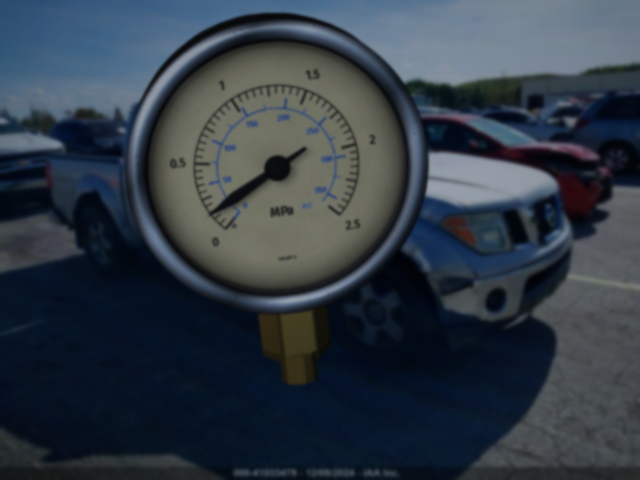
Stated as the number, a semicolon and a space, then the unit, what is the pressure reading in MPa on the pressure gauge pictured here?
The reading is 0.15; MPa
